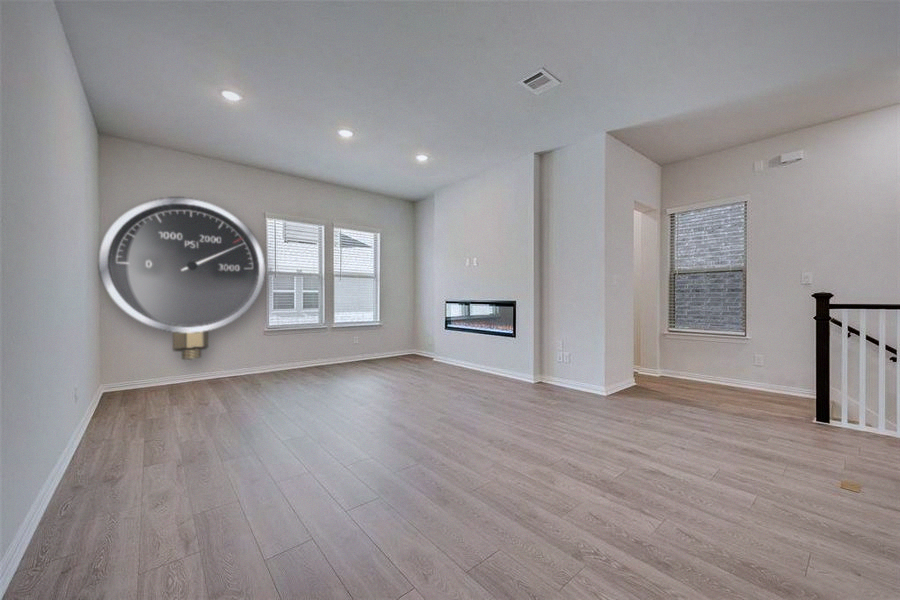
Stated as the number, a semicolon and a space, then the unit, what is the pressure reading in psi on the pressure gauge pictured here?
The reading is 2500; psi
